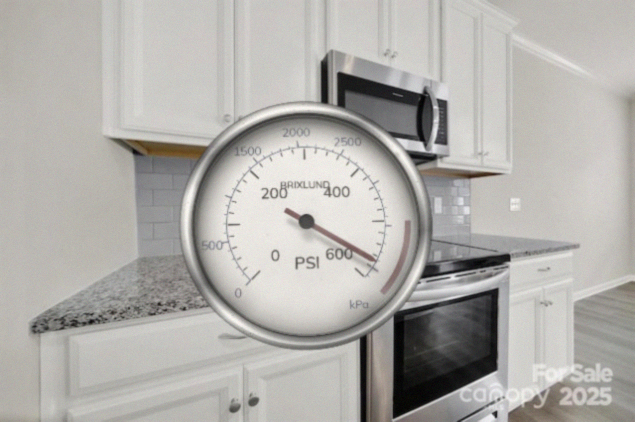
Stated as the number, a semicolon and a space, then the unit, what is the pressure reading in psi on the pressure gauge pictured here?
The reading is 570; psi
